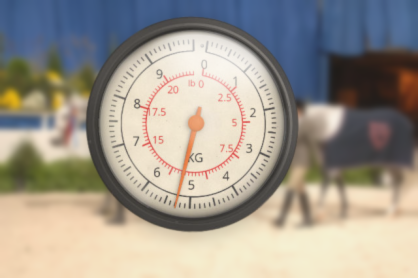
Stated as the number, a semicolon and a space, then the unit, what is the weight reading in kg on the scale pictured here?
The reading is 5.3; kg
